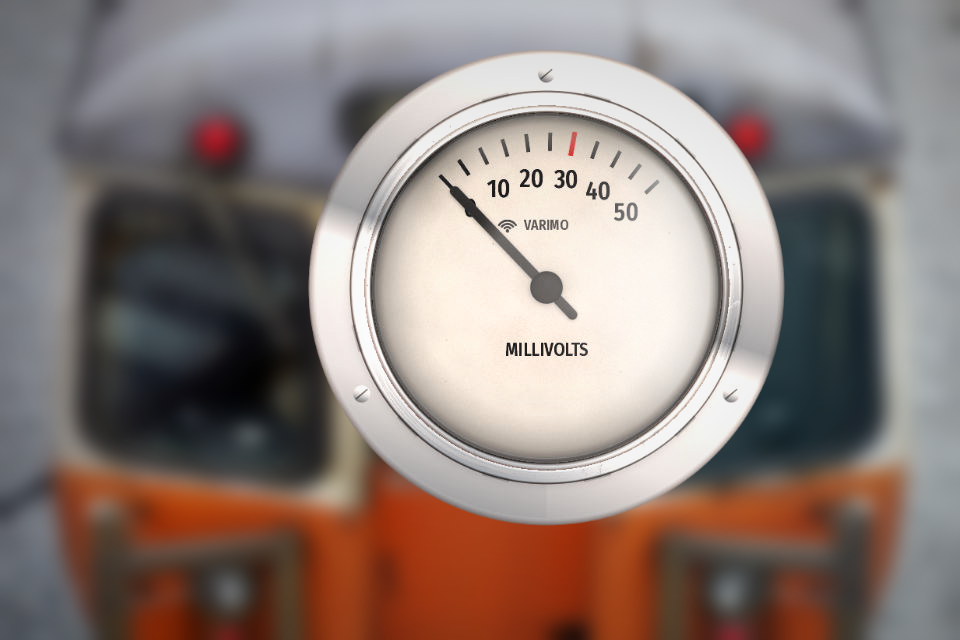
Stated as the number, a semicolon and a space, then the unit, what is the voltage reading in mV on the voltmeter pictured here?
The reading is 0; mV
